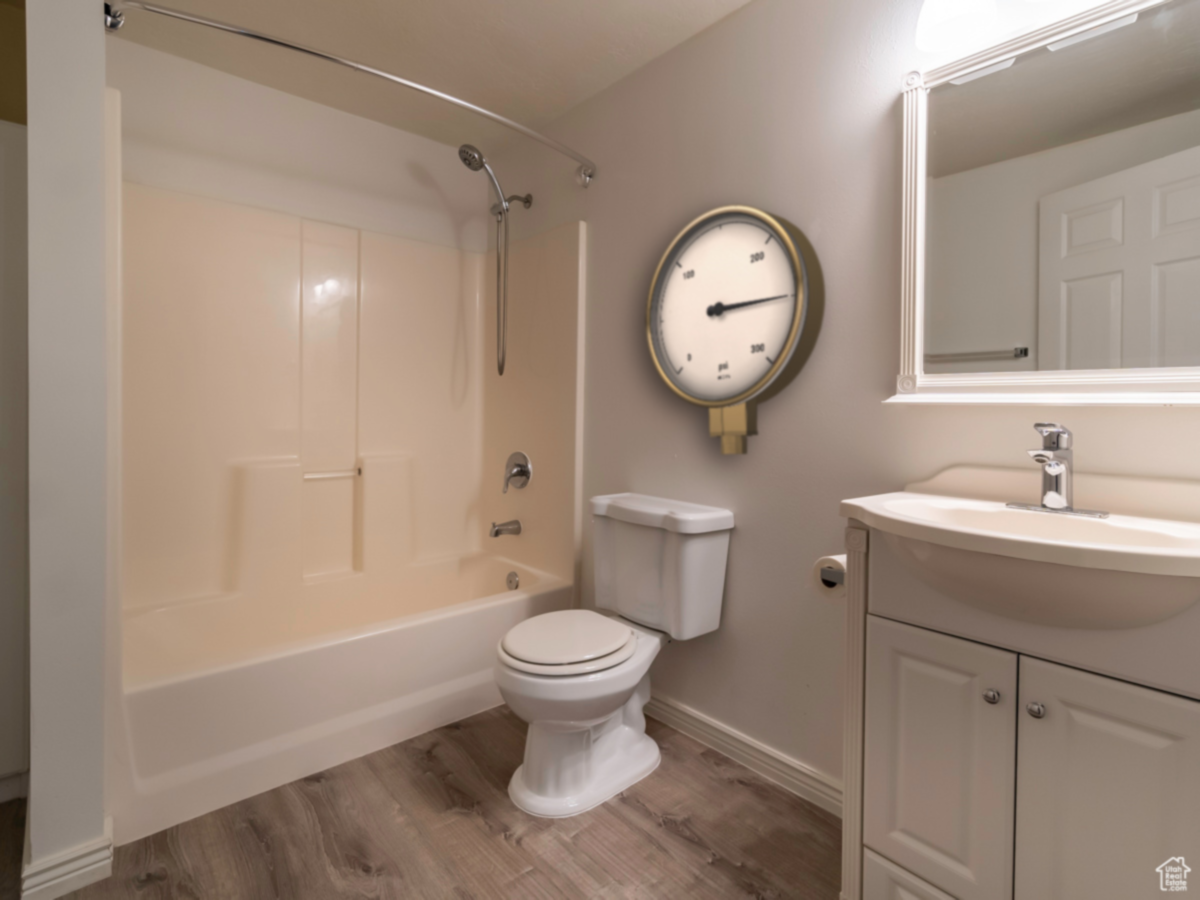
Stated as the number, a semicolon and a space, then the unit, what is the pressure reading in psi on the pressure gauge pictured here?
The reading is 250; psi
